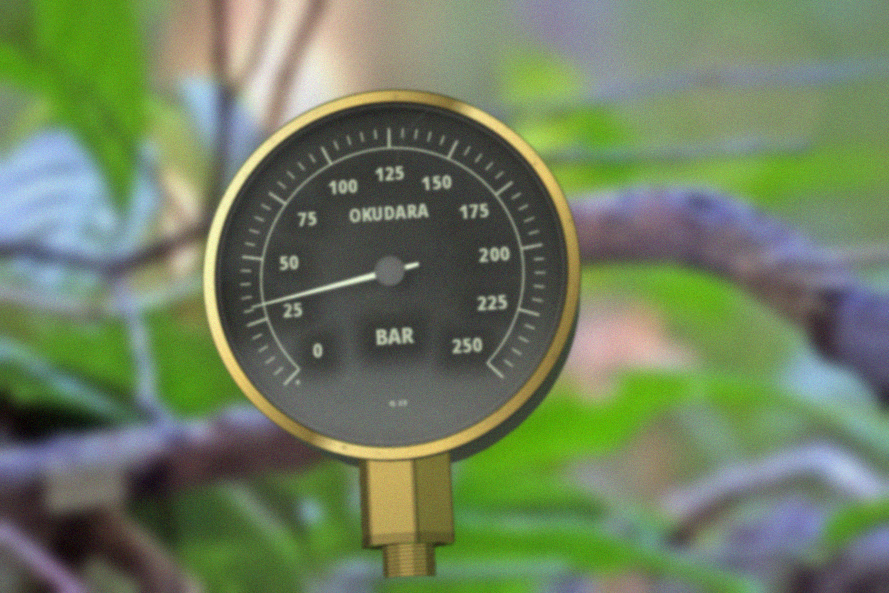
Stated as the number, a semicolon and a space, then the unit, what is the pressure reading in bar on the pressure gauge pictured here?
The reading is 30; bar
